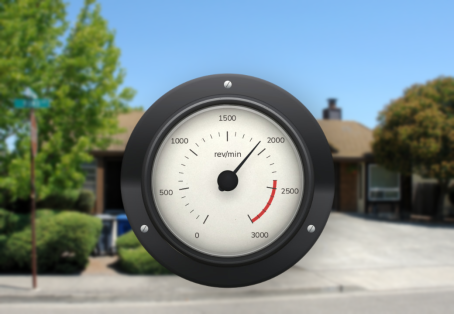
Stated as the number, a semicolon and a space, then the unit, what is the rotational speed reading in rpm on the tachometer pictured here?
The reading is 1900; rpm
